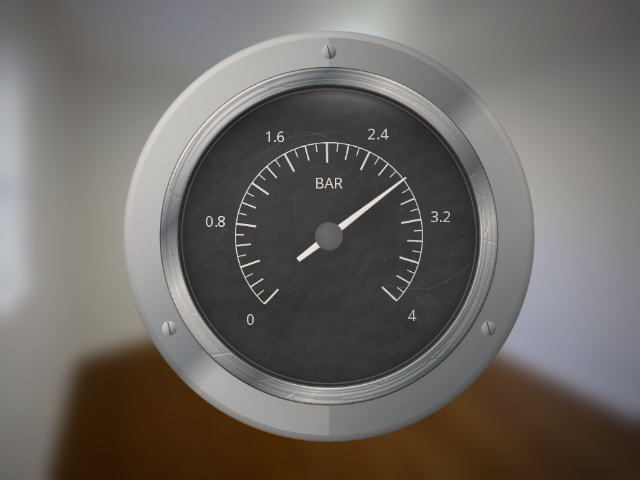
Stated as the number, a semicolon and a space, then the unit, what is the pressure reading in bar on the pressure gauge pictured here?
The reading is 2.8; bar
